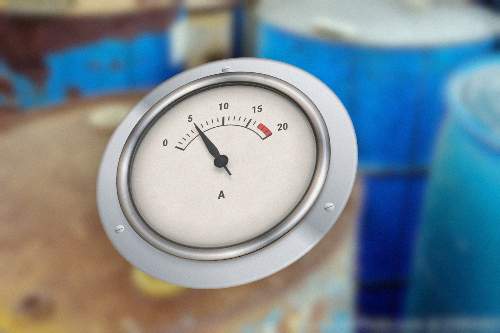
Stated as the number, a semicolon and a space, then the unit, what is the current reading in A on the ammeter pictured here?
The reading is 5; A
